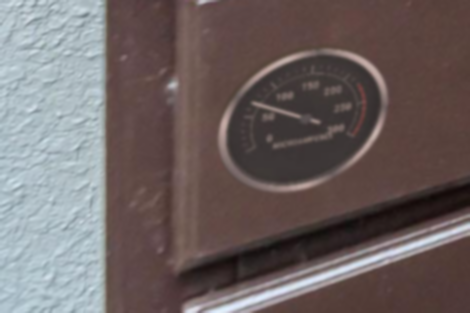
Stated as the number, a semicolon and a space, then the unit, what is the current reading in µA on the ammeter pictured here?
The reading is 70; µA
